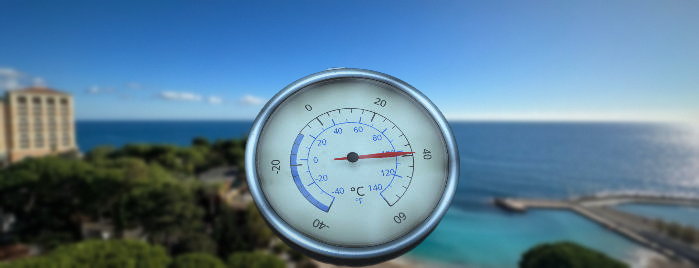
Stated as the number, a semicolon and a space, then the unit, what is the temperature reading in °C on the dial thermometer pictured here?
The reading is 40; °C
